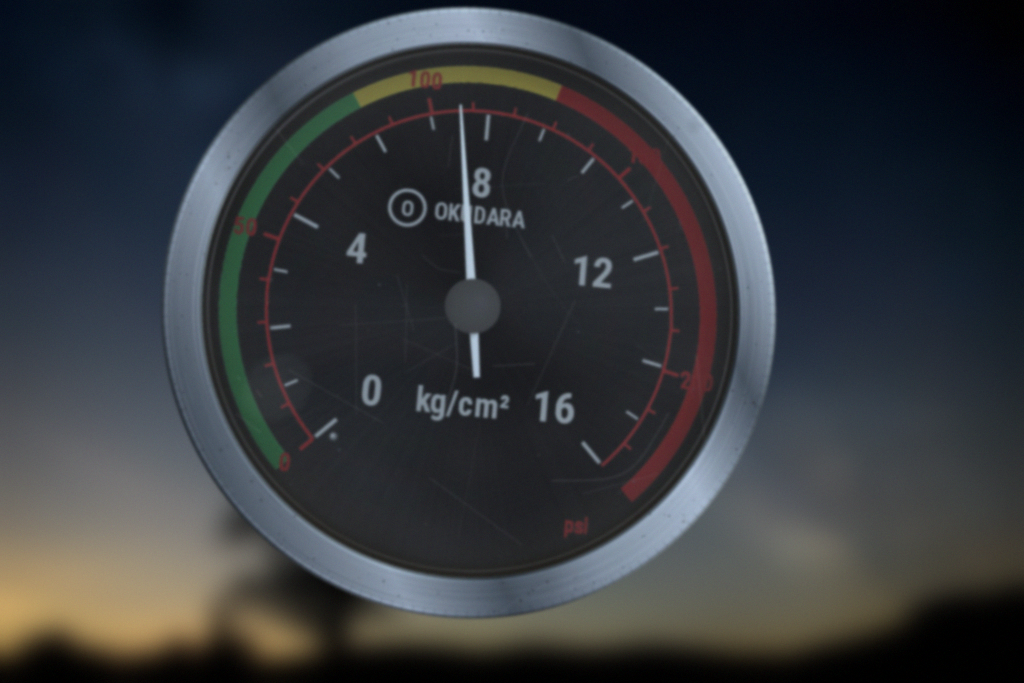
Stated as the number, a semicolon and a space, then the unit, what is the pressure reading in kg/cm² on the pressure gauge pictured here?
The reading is 7.5; kg/cm²
